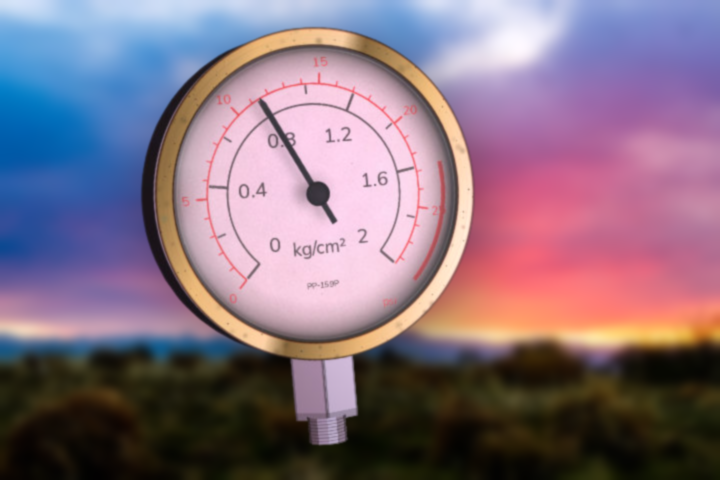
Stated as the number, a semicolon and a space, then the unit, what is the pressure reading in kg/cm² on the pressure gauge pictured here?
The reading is 0.8; kg/cm²
